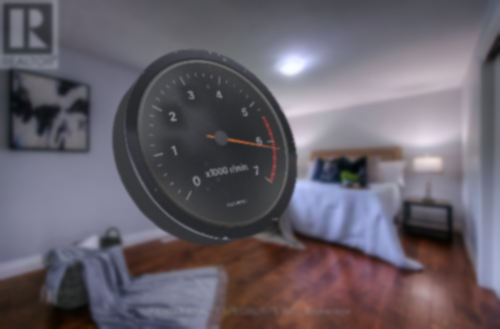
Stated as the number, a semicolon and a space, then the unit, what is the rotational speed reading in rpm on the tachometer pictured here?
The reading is 6200; rpm
